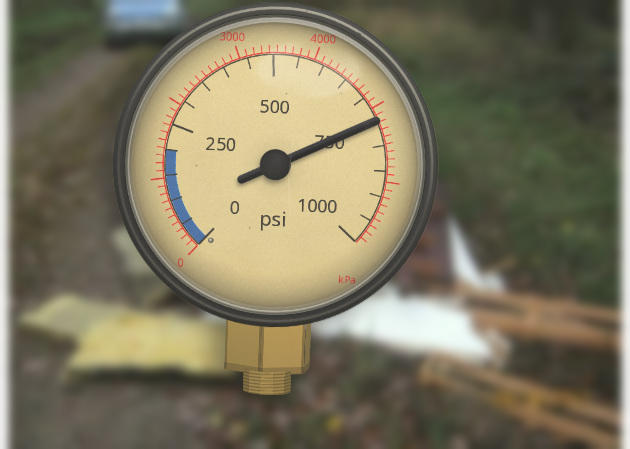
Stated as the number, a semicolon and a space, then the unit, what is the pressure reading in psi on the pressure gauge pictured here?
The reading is 750; psi
